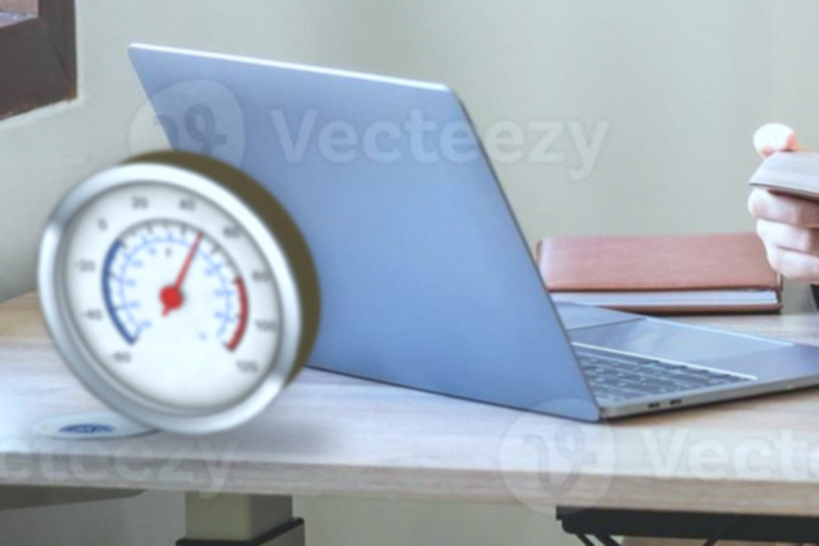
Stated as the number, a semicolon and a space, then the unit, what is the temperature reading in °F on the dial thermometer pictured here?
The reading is 50; °F
